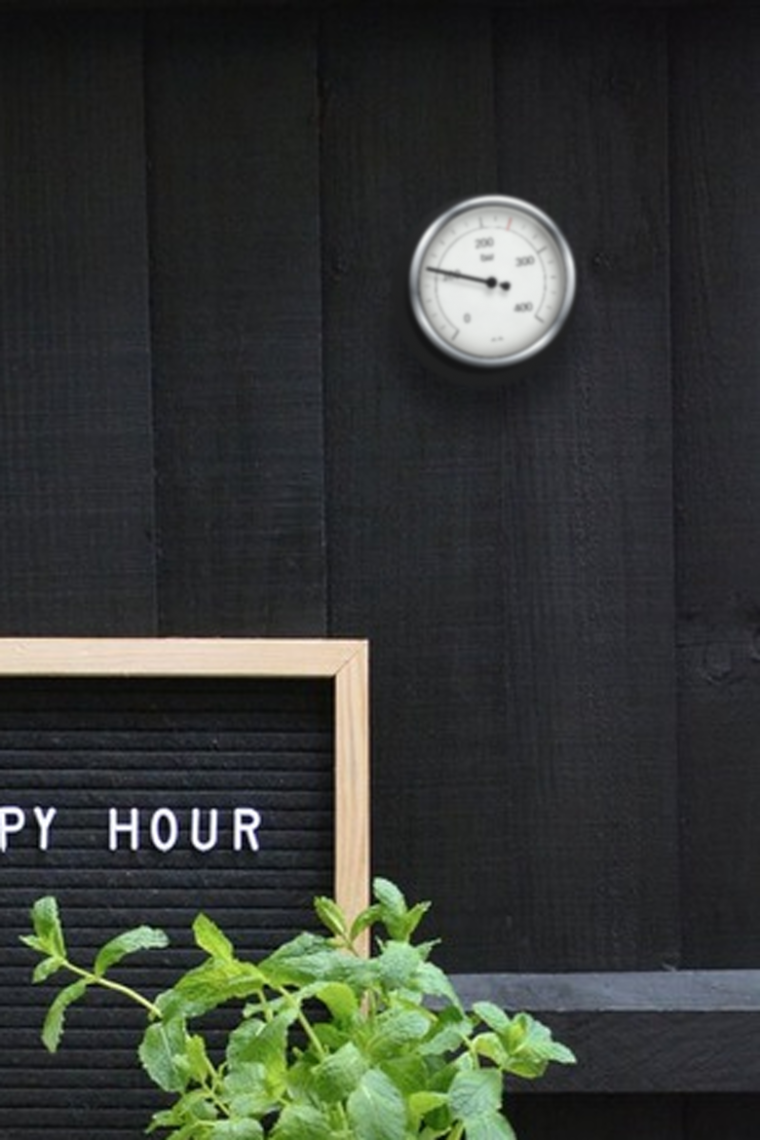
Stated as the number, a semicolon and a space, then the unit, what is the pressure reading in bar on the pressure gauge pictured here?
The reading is 100; bar
